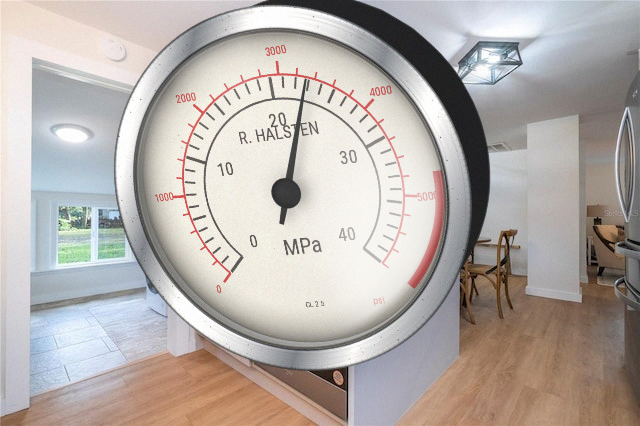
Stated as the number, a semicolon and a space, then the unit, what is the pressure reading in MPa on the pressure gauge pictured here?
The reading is 23; MPa
